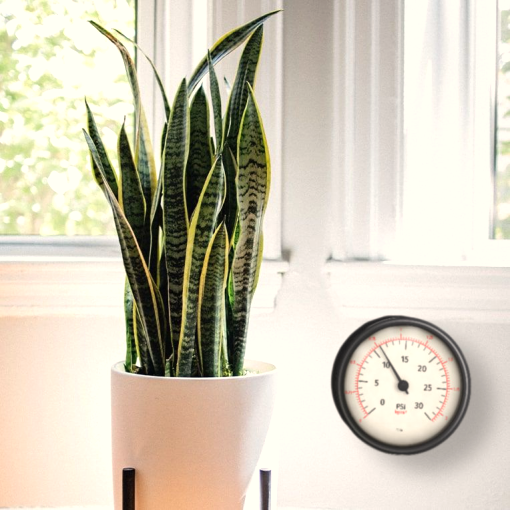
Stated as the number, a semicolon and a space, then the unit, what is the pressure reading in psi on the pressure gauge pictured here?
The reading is 11; psi
